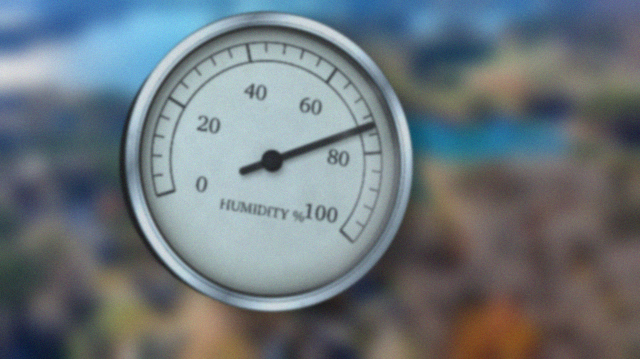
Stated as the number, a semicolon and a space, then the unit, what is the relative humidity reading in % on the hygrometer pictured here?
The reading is 74; %
